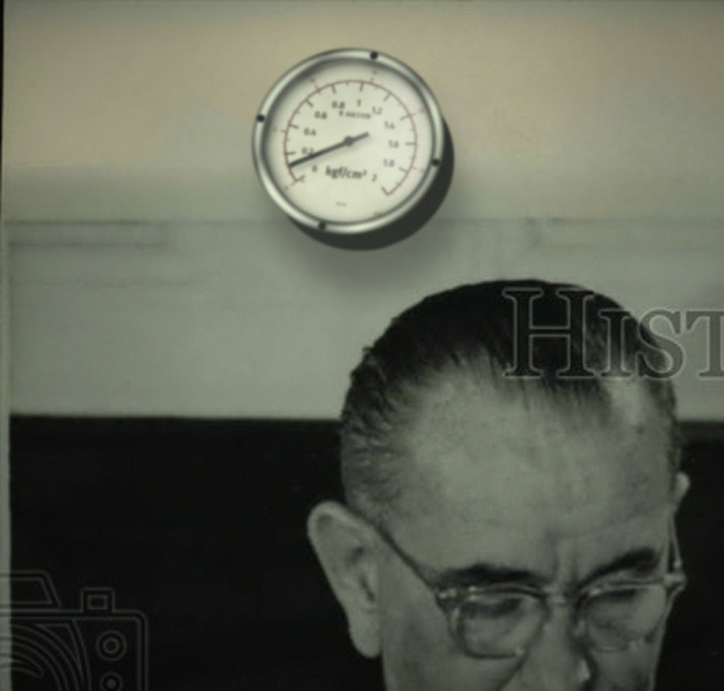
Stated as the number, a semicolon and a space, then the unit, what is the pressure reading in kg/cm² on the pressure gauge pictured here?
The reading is 0.1; kg/cm²
